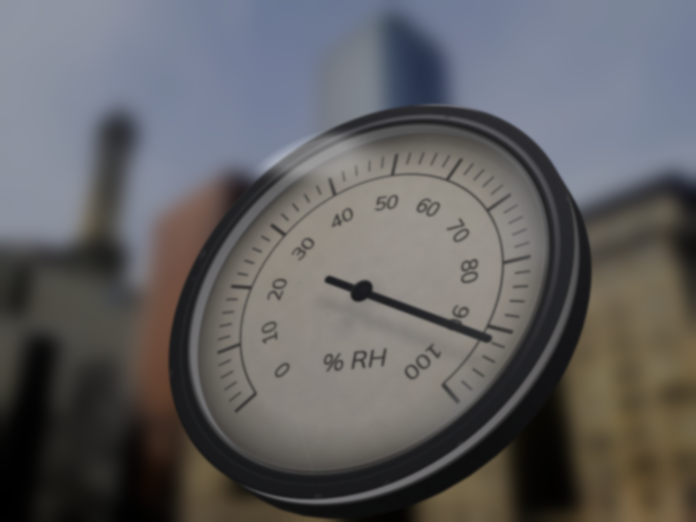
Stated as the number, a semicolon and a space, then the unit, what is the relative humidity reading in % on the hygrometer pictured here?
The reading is 92; %
